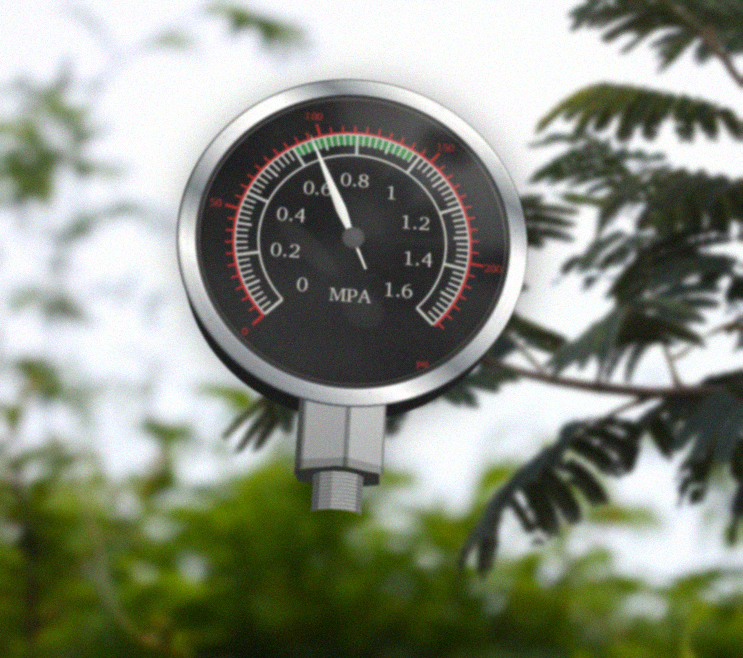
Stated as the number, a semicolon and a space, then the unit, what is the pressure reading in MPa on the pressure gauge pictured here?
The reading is 0.66; MPa
